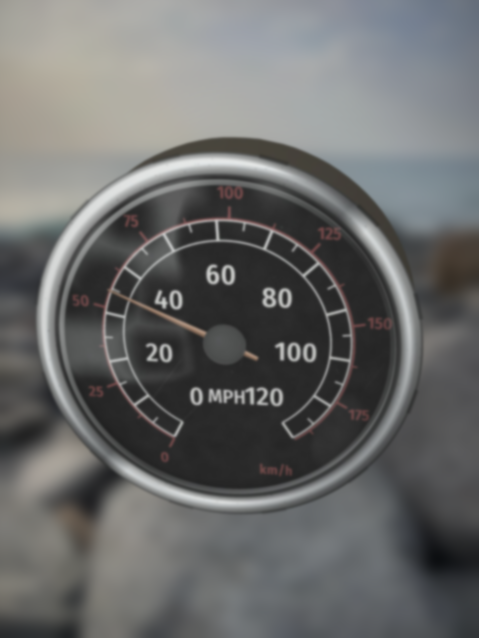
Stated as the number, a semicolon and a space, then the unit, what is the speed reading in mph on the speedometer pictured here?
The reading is 35; mph
